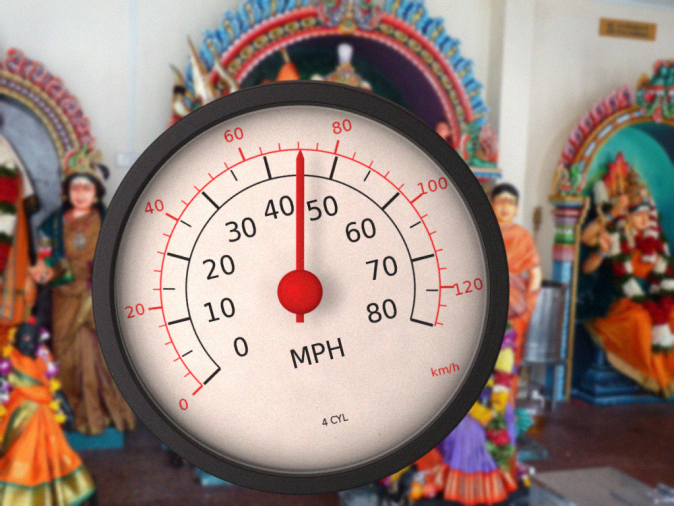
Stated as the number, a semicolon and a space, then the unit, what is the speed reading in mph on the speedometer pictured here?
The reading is 45; mph
